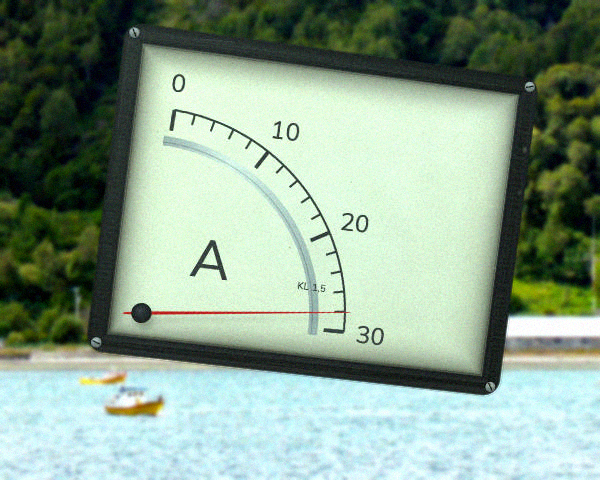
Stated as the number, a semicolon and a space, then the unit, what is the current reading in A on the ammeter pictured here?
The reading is 28; A
